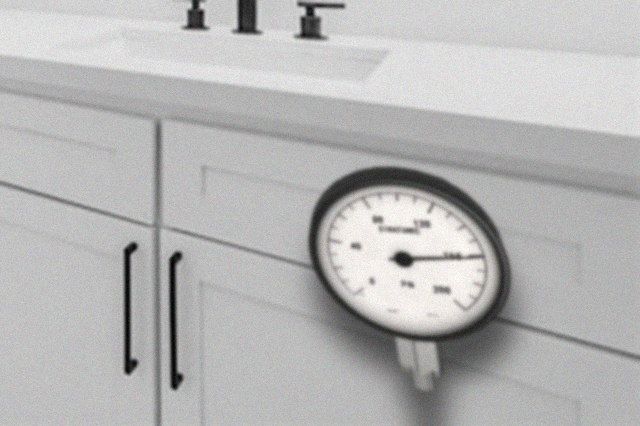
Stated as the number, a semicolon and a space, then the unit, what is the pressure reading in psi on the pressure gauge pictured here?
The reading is 160; psi
